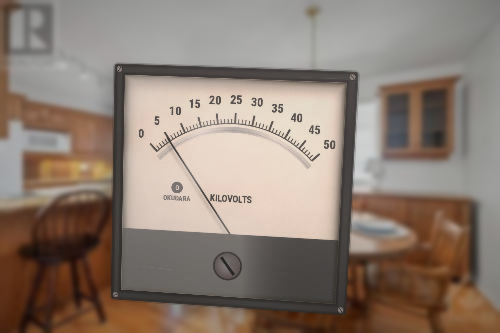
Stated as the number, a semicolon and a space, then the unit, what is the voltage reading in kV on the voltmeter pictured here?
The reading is 5; kV
